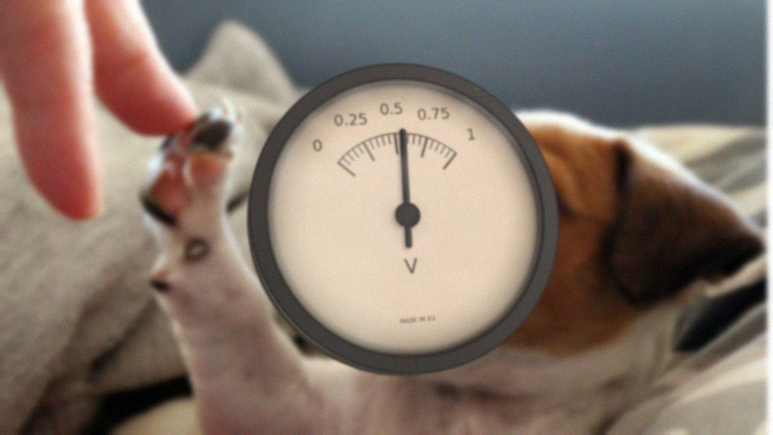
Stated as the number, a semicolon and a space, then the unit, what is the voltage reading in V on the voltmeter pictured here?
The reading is 0.55; V
